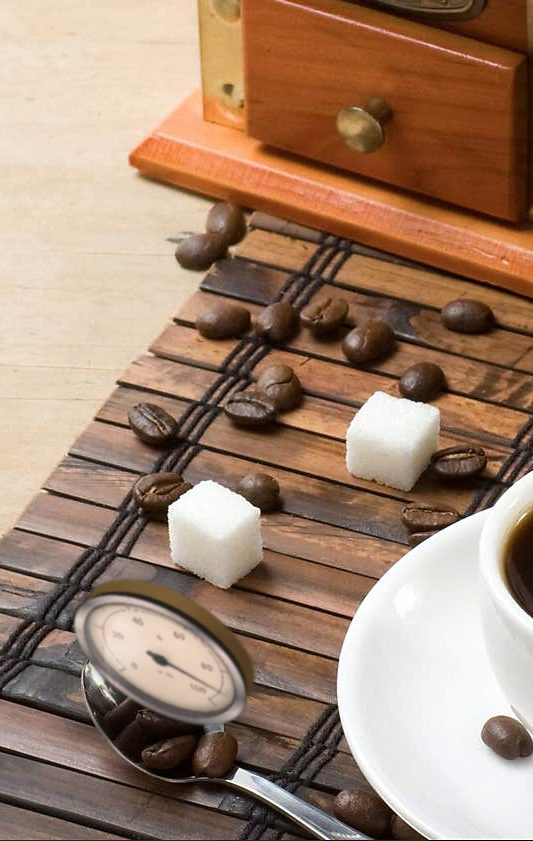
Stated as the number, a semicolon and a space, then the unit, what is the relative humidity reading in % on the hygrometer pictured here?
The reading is 90; %
